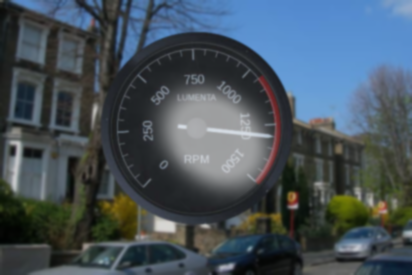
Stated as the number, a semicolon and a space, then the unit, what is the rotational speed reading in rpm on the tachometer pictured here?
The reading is 1300; rpm
